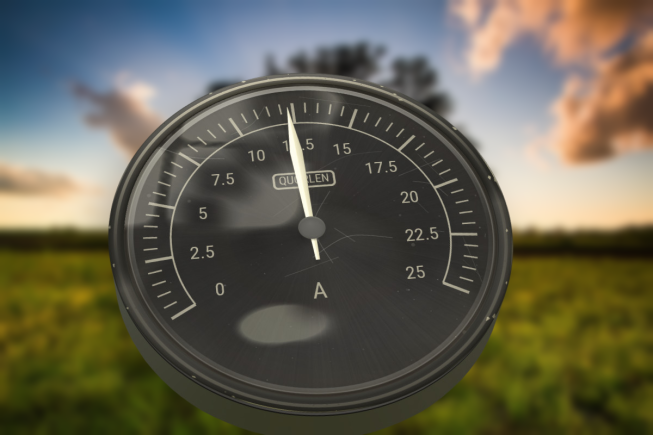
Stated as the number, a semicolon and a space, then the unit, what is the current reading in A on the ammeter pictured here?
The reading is 12.25; A
